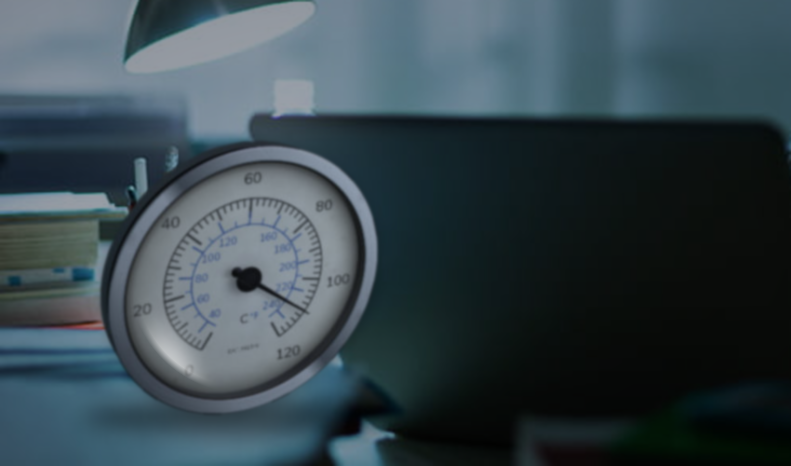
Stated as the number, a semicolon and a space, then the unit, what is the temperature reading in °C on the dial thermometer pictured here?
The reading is 110; °C
